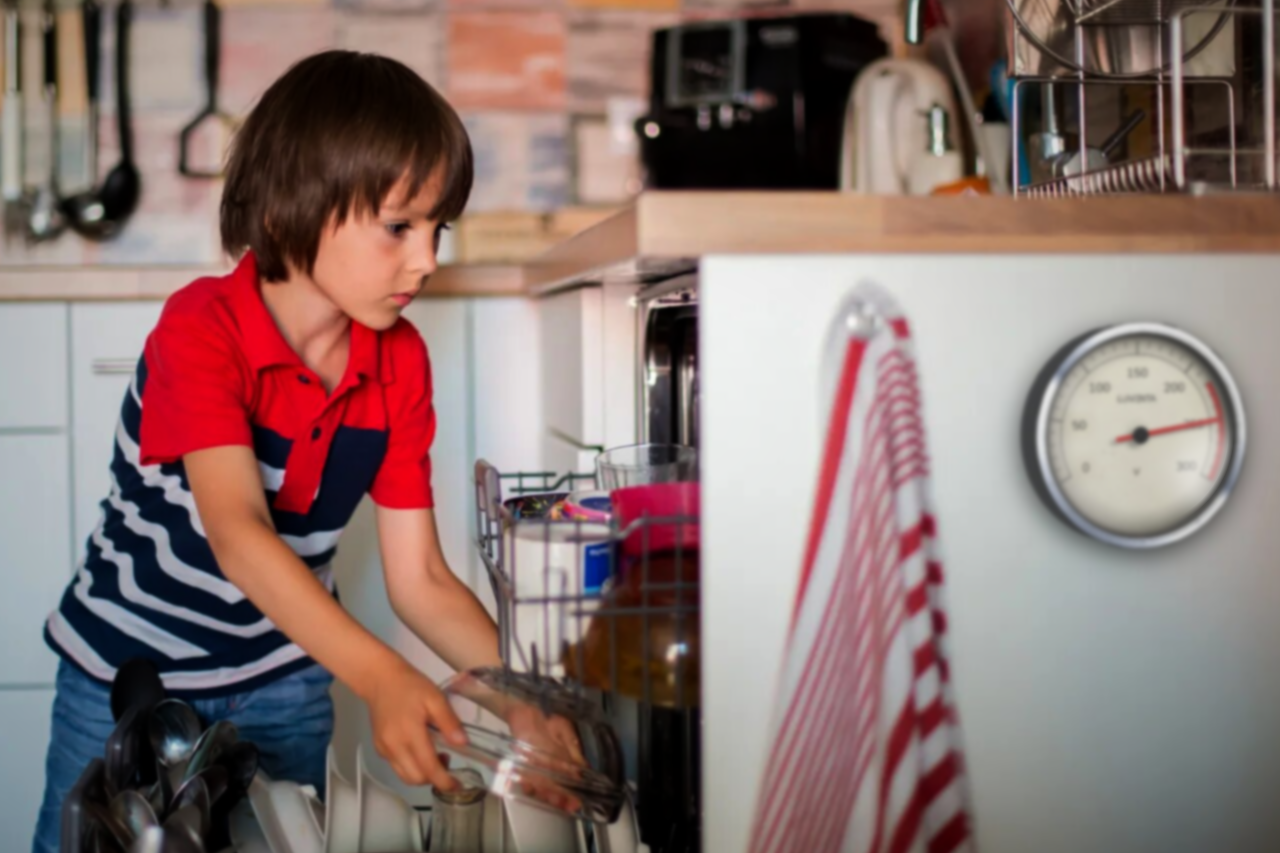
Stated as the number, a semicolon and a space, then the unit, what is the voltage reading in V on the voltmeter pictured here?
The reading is 250; V
